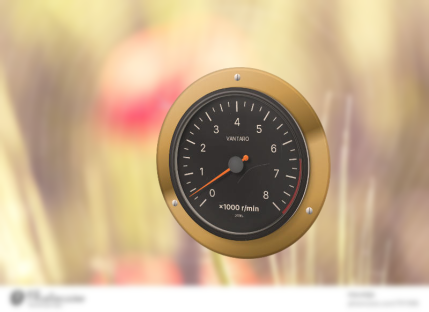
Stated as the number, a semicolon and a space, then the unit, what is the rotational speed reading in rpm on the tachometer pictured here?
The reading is 375; rpm
